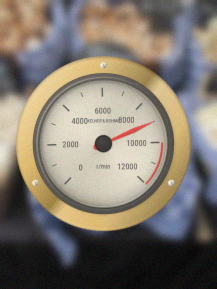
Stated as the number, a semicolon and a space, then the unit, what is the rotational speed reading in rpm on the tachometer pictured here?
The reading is 9000; rpm
